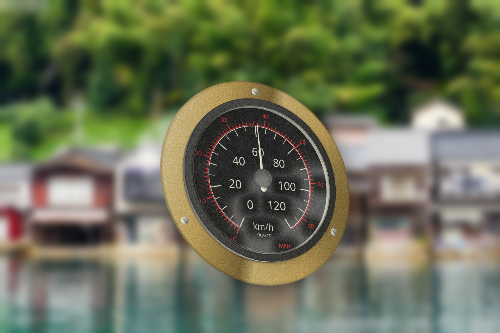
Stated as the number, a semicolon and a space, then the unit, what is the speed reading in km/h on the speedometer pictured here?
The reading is 60; km/h
